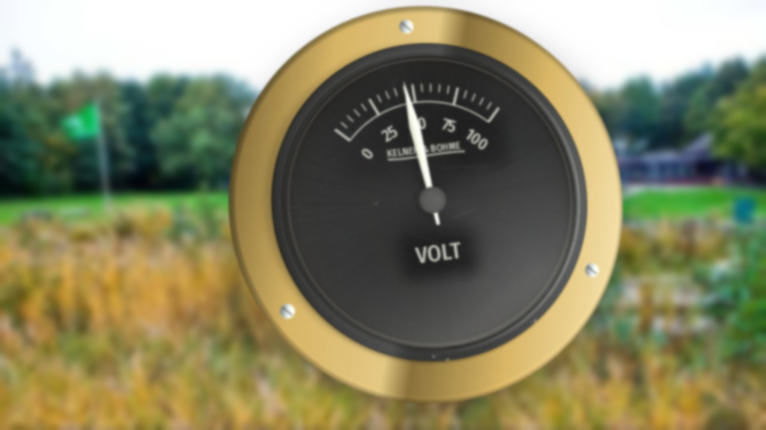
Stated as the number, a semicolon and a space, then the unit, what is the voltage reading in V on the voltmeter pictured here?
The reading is 45; V
